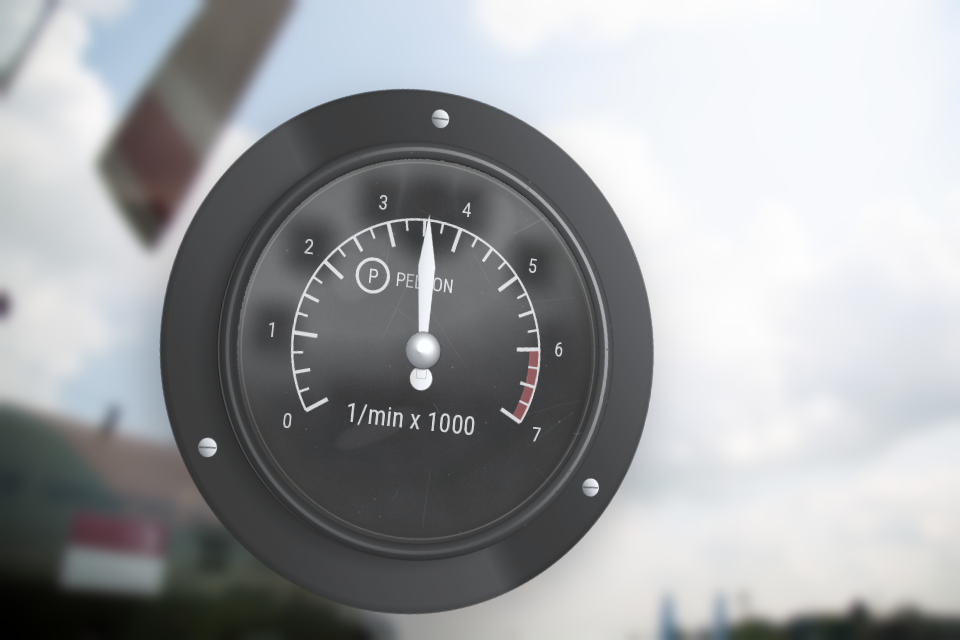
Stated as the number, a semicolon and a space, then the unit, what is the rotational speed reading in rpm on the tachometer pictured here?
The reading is 3500; rpm
